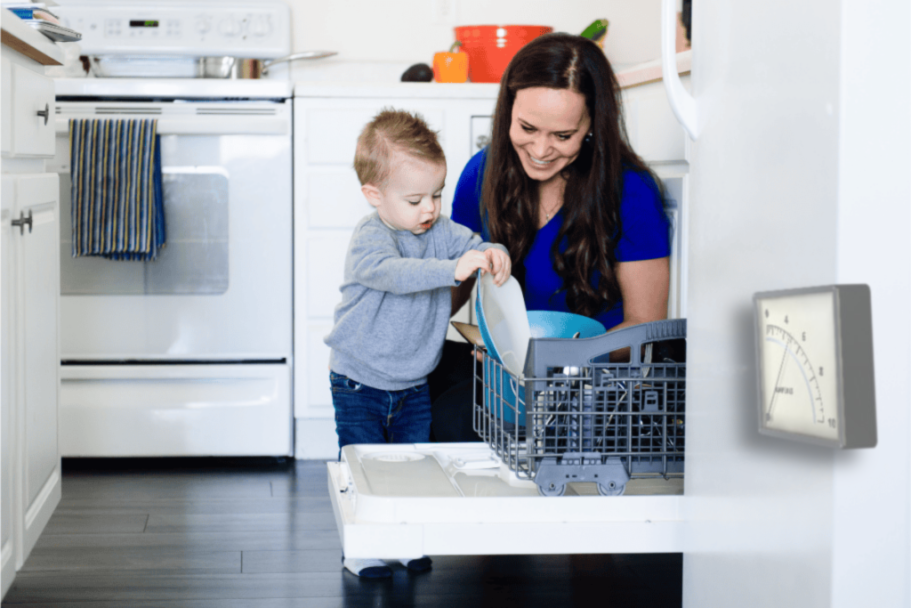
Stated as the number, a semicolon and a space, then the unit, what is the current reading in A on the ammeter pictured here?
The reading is 5; A
